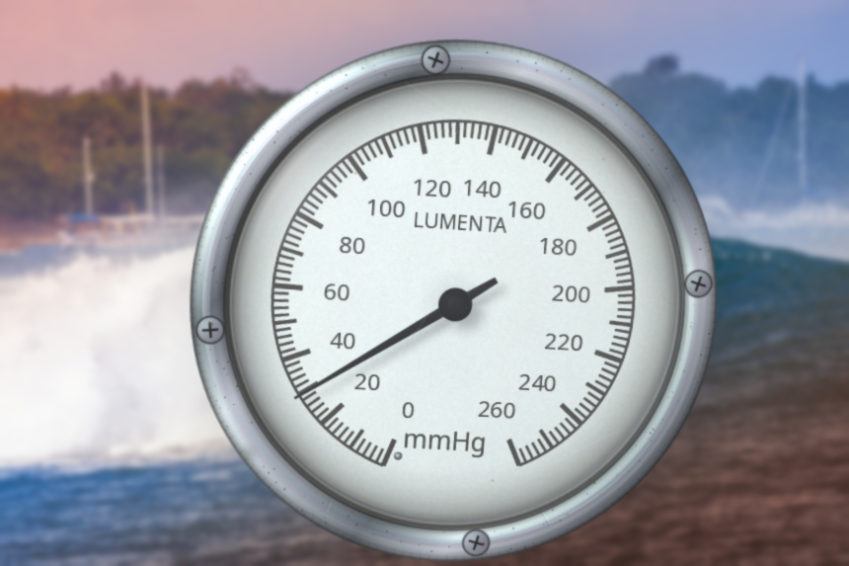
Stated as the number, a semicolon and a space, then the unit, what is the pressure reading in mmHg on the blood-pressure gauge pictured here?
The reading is 30; mmHg
